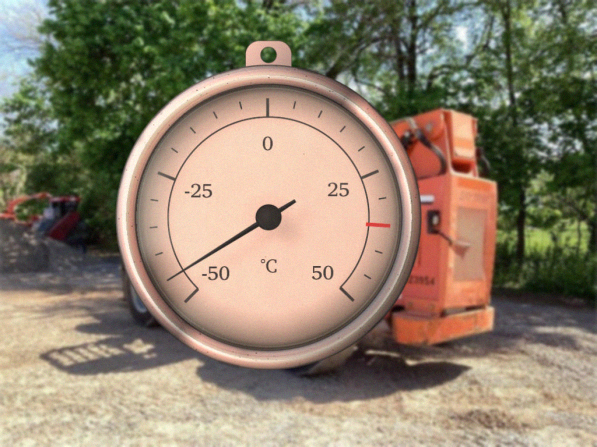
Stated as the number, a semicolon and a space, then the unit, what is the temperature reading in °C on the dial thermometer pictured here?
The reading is -45; °C
